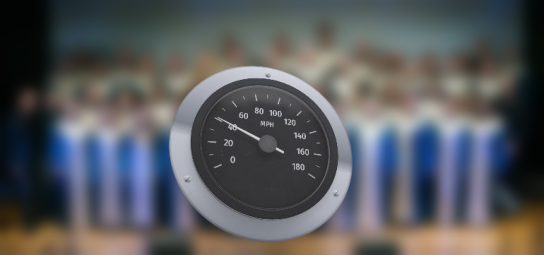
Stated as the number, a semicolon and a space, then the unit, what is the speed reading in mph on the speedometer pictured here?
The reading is 40; mph
